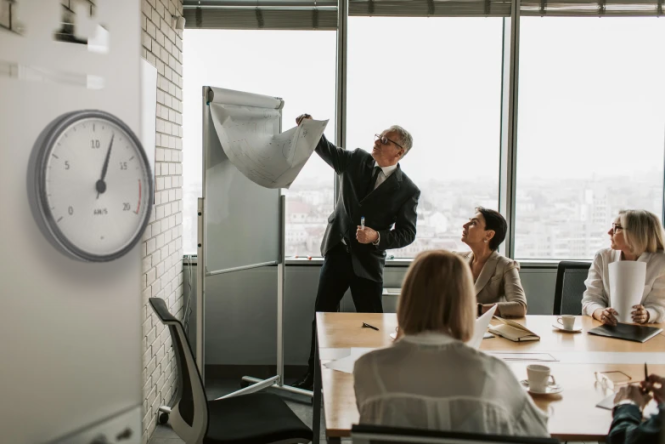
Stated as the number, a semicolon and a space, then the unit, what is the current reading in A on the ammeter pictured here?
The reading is 12; A
